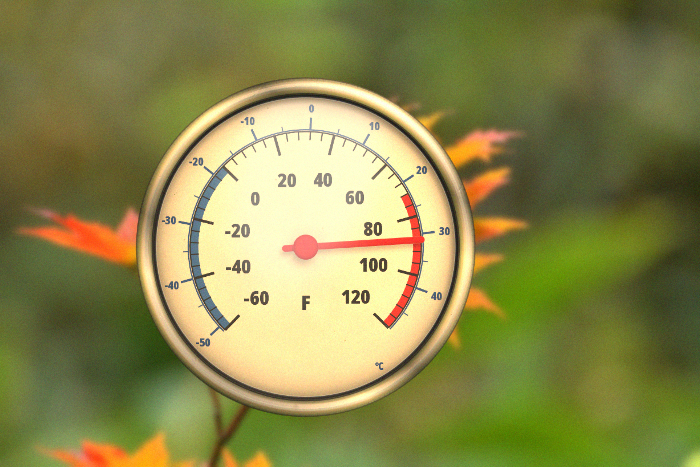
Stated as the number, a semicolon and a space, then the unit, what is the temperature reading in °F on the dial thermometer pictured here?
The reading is 88; °F
